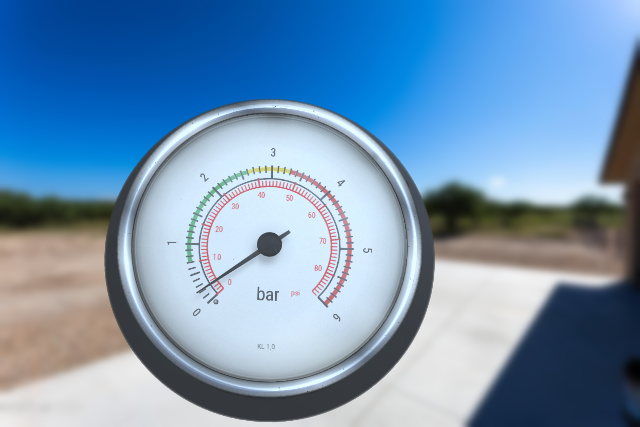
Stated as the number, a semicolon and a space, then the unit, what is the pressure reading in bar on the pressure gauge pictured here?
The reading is 0.2; bar
